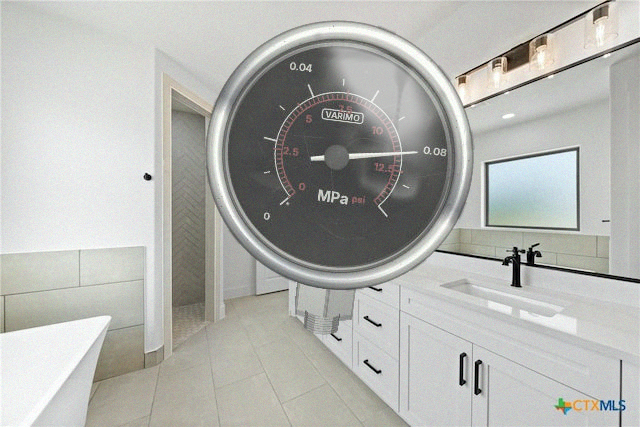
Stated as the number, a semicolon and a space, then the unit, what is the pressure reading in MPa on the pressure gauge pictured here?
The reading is 0.08; MPa
